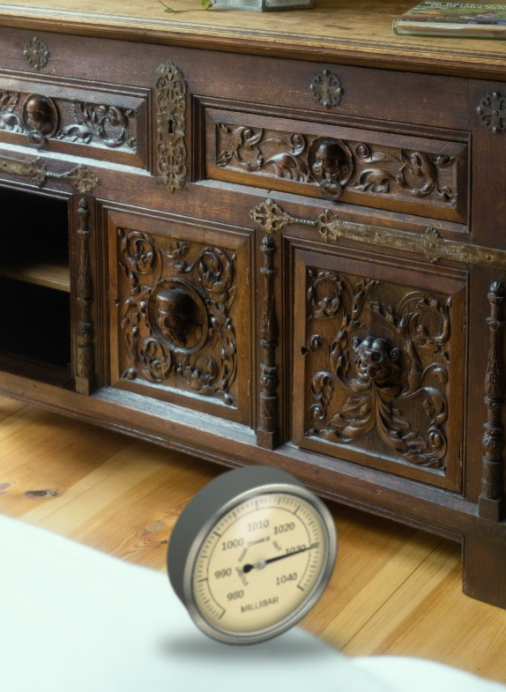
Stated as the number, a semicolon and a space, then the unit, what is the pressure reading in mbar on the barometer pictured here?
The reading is 1030; mbar
